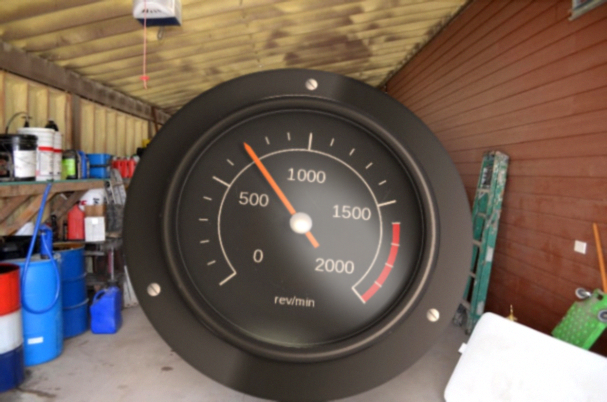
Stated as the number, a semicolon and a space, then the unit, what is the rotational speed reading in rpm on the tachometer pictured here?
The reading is 700; rpm
